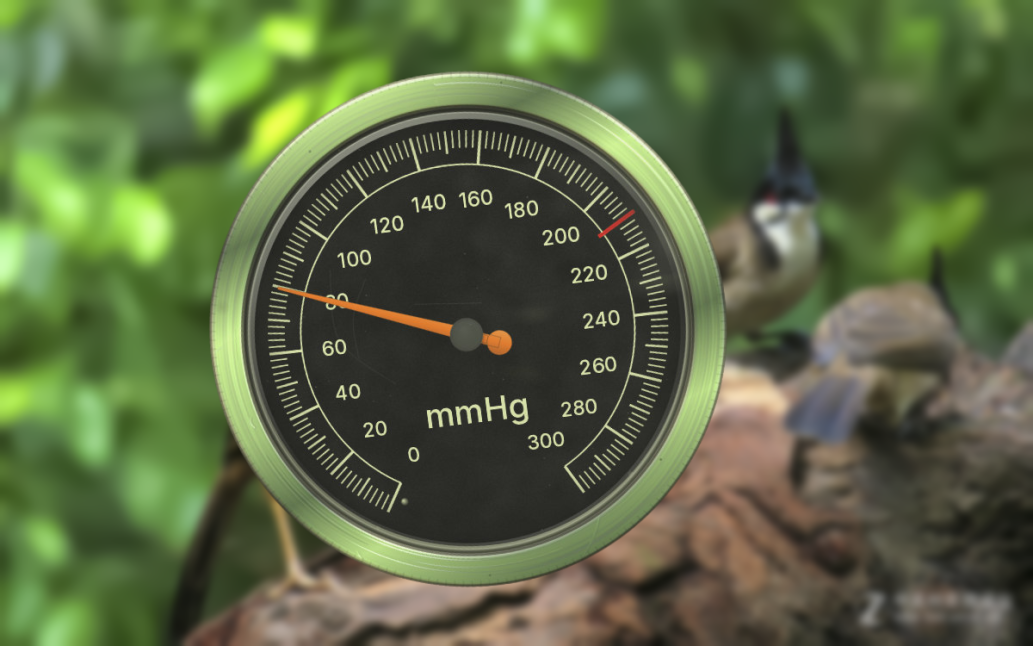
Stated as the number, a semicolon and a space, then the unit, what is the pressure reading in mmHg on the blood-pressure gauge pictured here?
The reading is 80; mmHg
